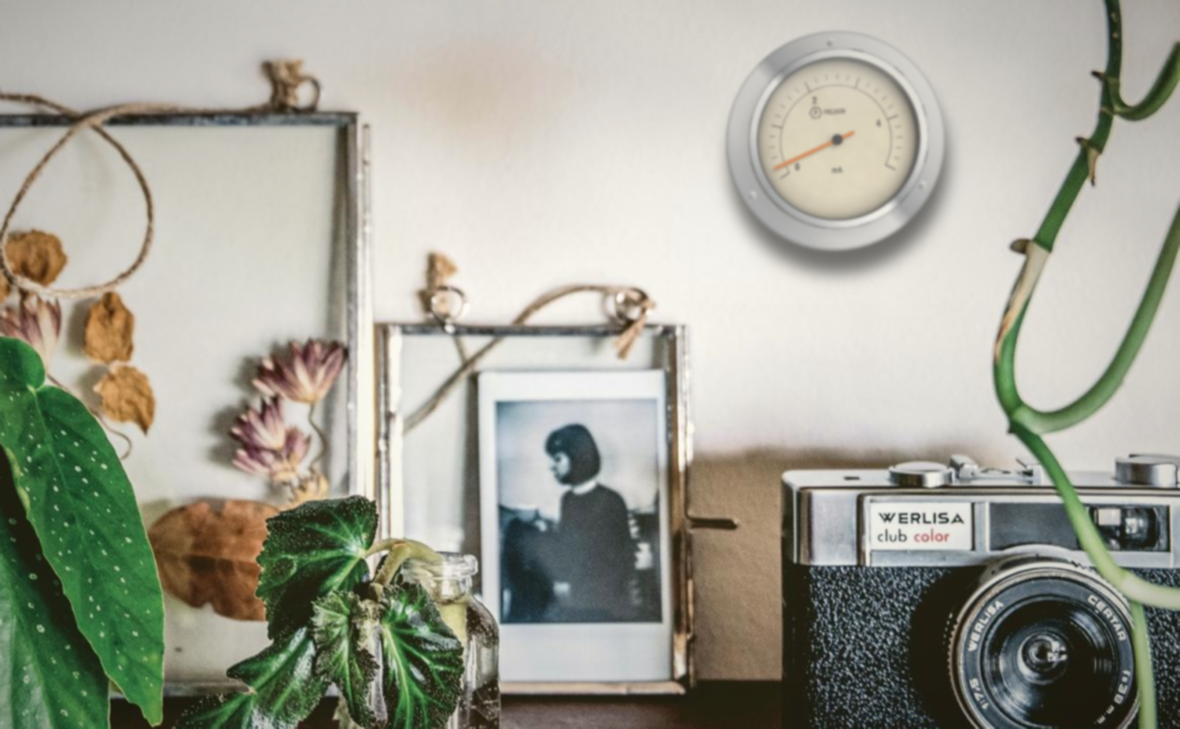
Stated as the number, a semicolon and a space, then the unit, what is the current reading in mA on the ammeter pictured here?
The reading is 0.2; mA
